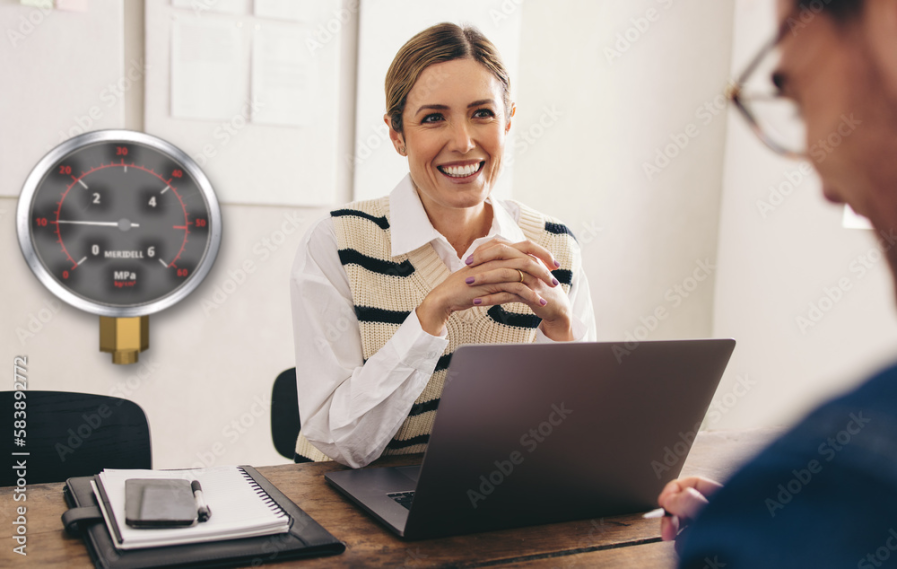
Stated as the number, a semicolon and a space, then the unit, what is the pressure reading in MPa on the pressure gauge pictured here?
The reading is 1; MPa
